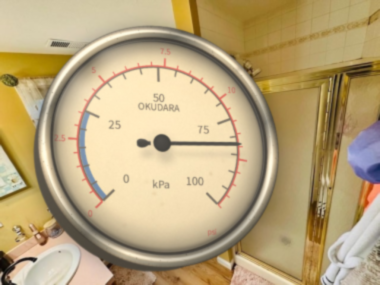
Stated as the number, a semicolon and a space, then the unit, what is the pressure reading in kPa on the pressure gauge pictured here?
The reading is 82.5; kPa
